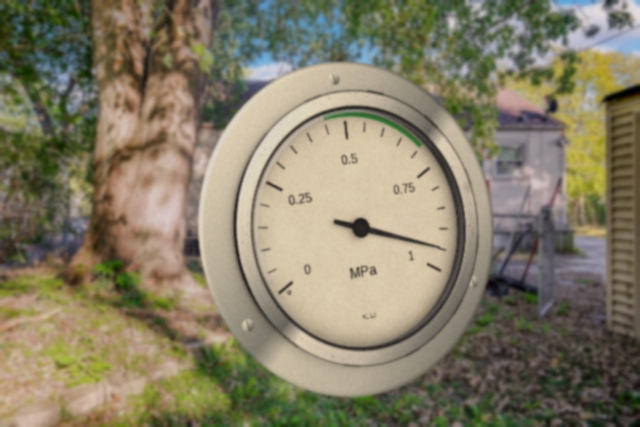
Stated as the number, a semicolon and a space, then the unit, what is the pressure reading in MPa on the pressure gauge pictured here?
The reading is 0.95; MPa
